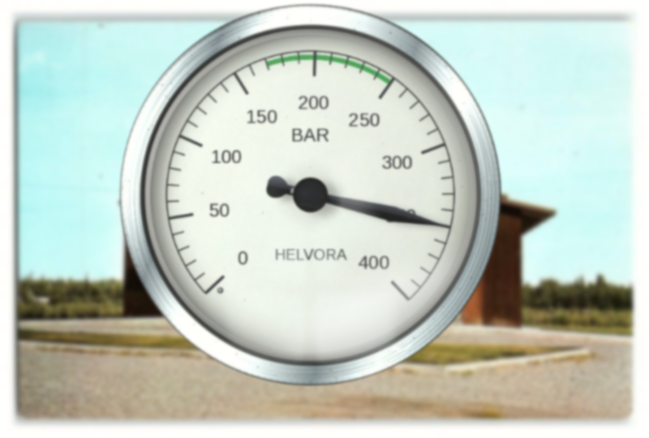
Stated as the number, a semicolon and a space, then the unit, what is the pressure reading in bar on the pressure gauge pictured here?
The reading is 350; bar
